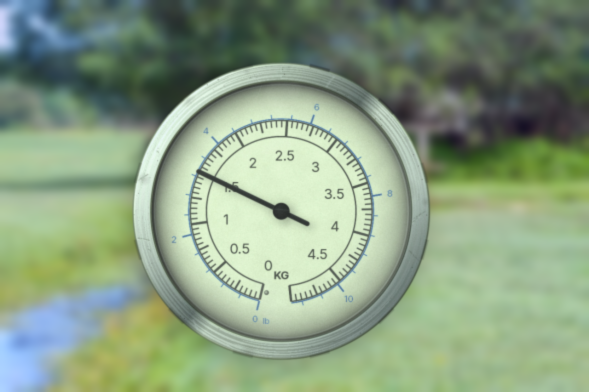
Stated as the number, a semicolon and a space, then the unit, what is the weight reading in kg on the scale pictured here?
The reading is 1.5; kg
